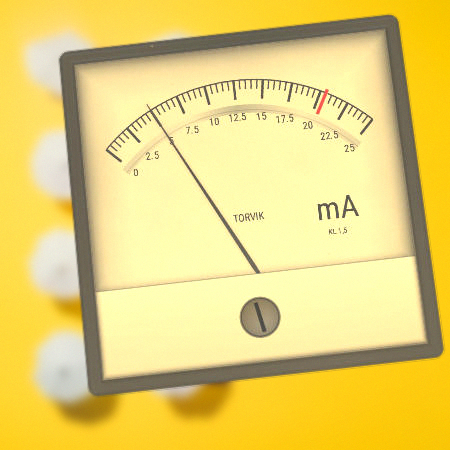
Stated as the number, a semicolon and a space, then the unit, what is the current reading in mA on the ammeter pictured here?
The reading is 5; mA
